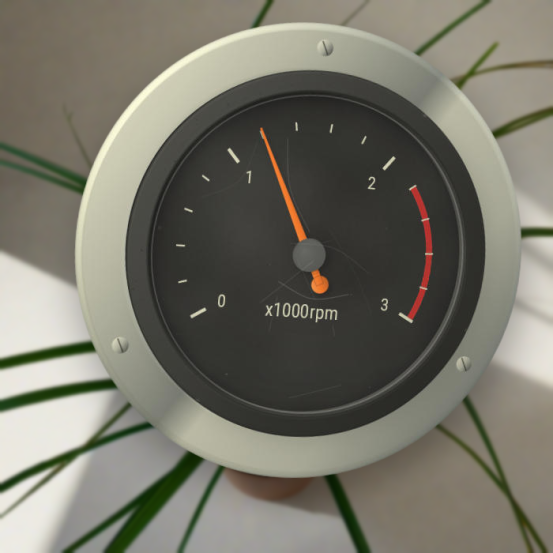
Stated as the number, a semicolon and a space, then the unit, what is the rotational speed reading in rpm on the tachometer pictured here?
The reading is 1200; rpm
